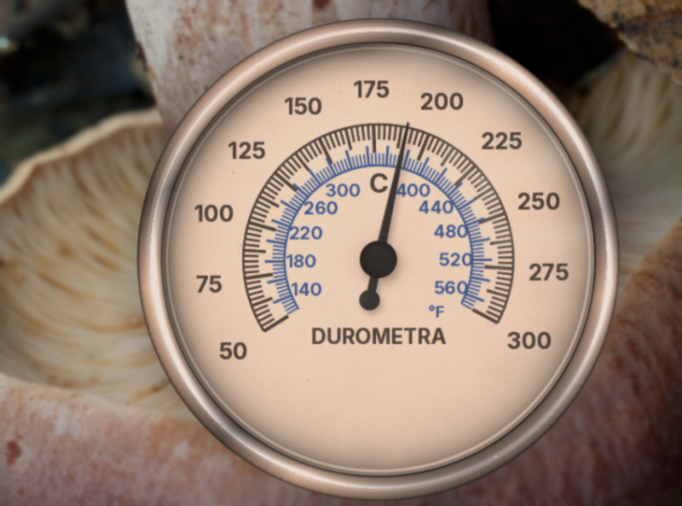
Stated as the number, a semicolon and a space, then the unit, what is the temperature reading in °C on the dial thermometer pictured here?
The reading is 190; °C
